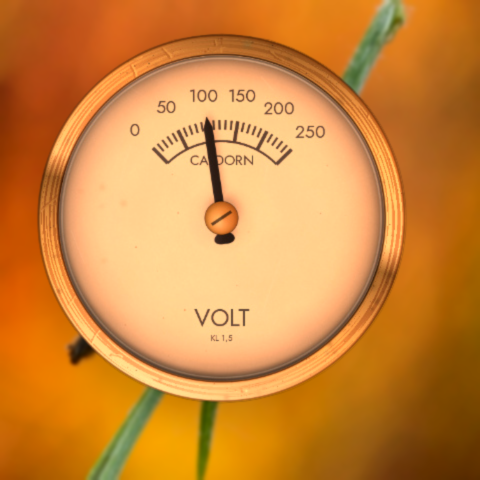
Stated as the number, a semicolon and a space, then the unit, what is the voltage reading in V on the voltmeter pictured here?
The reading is 100; V
